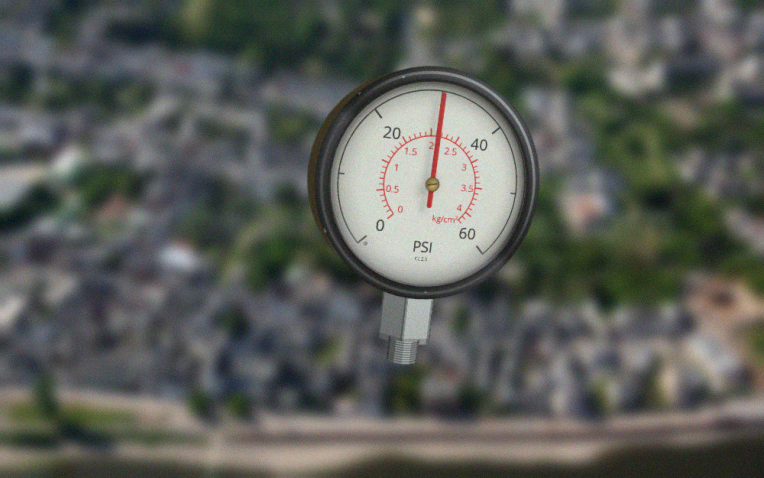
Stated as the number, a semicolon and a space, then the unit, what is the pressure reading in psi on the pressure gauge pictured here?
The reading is 30; psi
